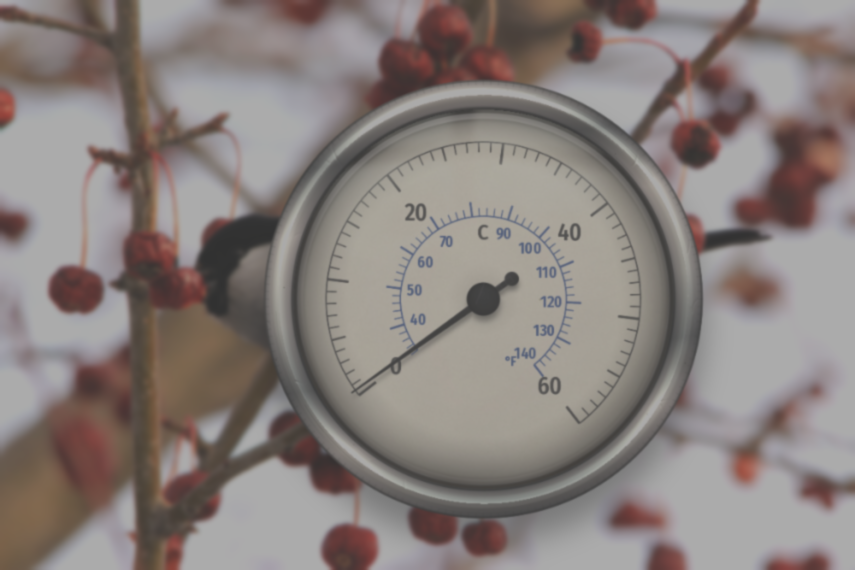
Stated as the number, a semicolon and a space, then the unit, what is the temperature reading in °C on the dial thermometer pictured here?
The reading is 0.5; °C
